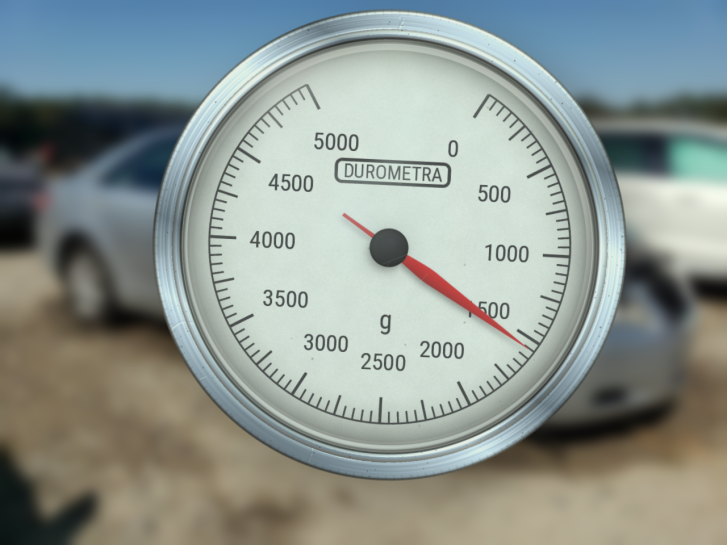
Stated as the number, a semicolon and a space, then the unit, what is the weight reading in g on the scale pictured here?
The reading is 1550; g
